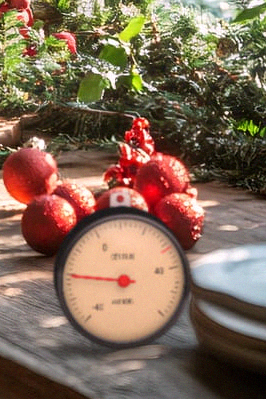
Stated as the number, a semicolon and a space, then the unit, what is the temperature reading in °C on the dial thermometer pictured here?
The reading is -20; °C
